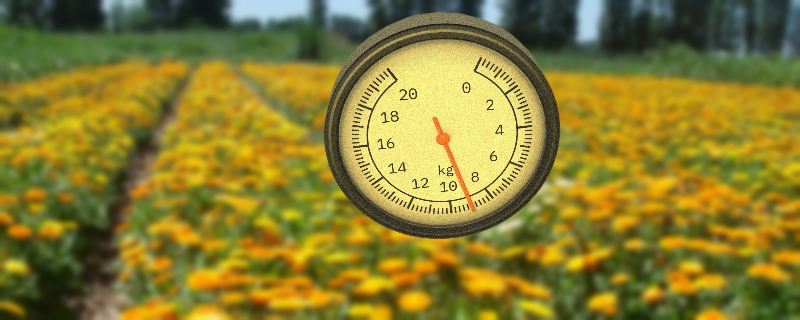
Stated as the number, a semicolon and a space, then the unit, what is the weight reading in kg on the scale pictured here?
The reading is 9; kg
